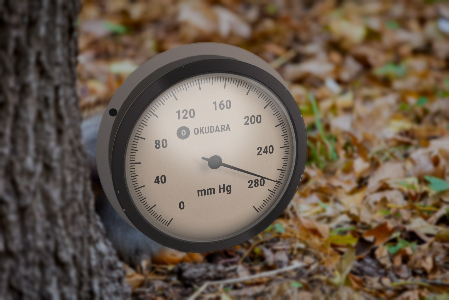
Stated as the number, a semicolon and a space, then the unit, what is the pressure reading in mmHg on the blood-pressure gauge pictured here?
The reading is 270; mmHg
